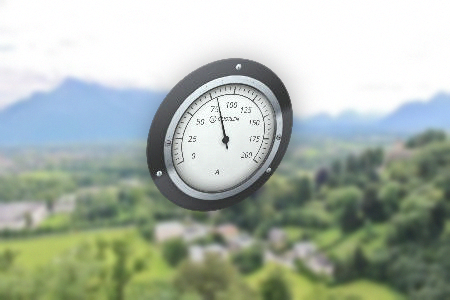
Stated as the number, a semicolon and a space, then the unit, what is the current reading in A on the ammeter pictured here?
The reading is 80; A
